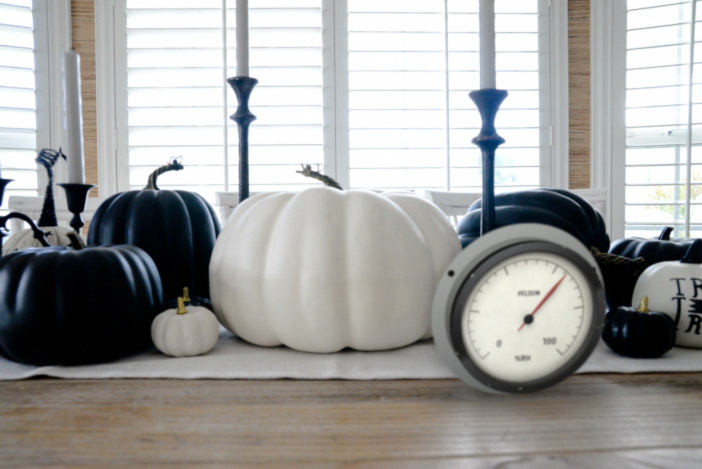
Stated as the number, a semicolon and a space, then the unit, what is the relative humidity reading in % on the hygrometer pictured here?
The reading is 64; %
